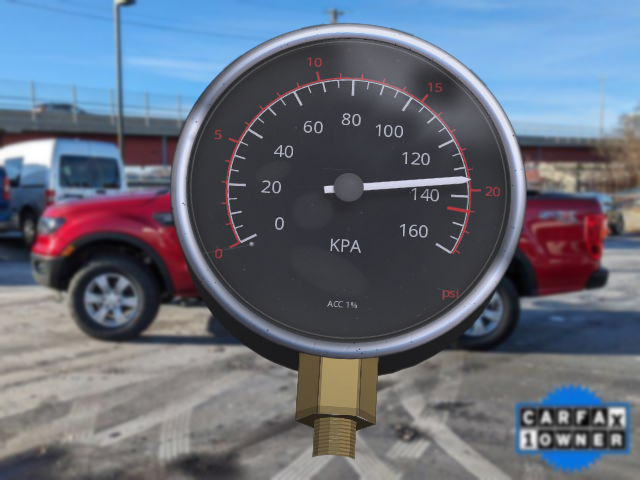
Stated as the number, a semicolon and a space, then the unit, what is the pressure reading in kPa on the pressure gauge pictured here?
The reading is 135; kPa
